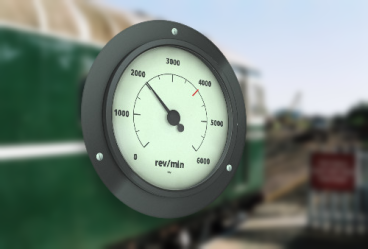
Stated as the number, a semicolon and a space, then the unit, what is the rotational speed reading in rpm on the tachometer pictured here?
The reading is 2000; rpm
